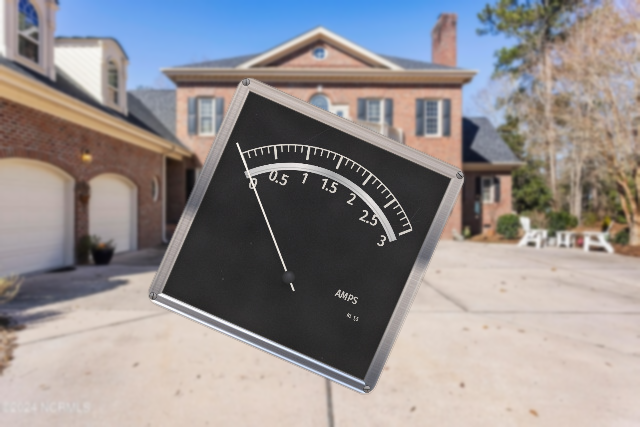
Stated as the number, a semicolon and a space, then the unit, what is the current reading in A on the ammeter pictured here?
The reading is 0; A
